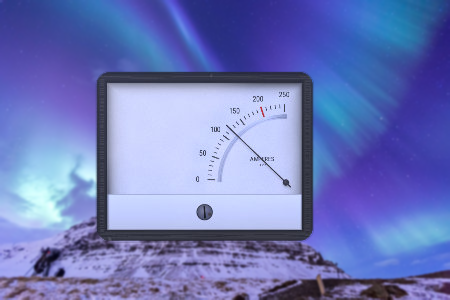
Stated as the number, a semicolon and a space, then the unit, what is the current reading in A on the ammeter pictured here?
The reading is 120; A
